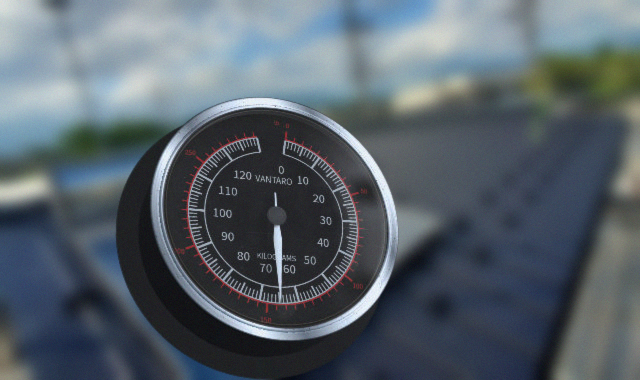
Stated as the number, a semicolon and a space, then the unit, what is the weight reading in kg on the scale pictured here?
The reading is 65; kg
